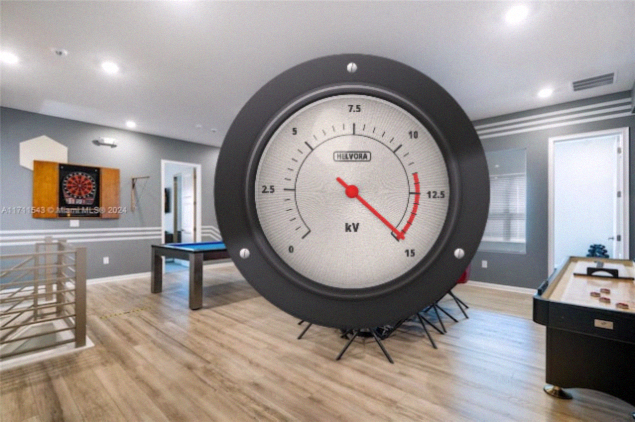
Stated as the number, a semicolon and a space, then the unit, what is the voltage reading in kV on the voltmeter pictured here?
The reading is 14.75; kV
